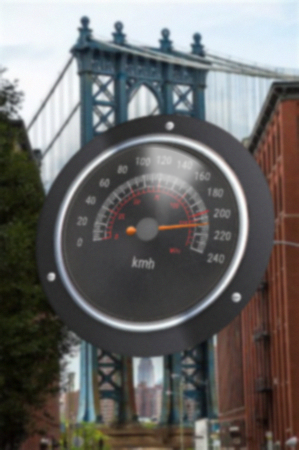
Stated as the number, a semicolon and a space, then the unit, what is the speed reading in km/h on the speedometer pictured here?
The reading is 210; km/h
